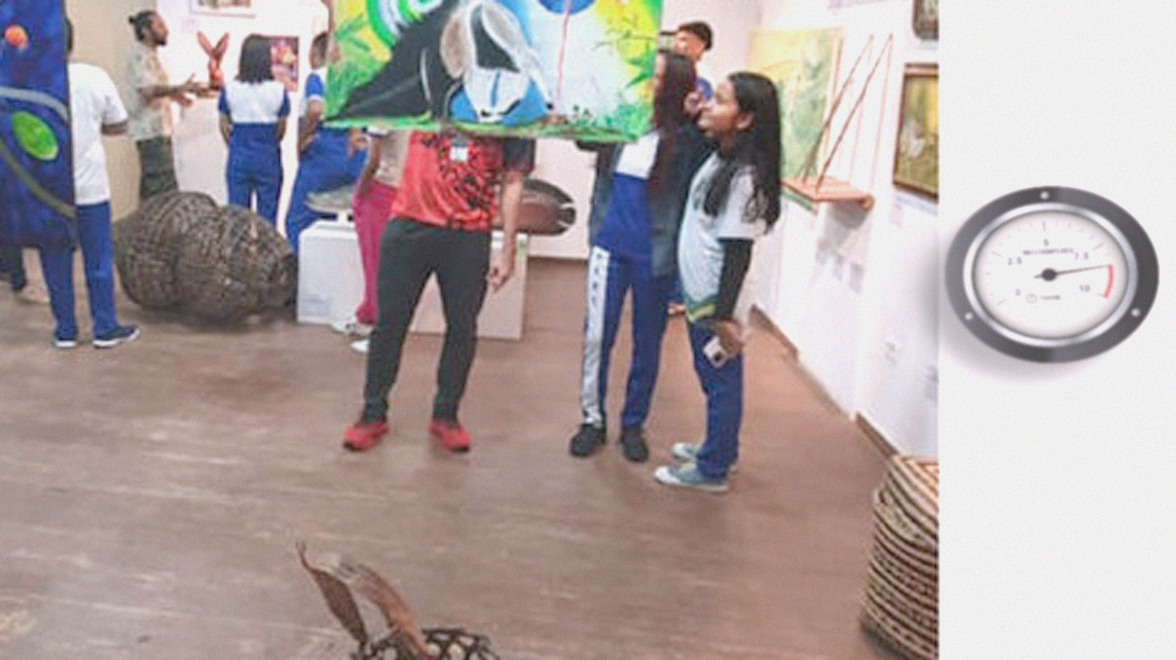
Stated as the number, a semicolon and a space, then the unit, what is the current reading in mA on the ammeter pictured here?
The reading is 8.5; mA
